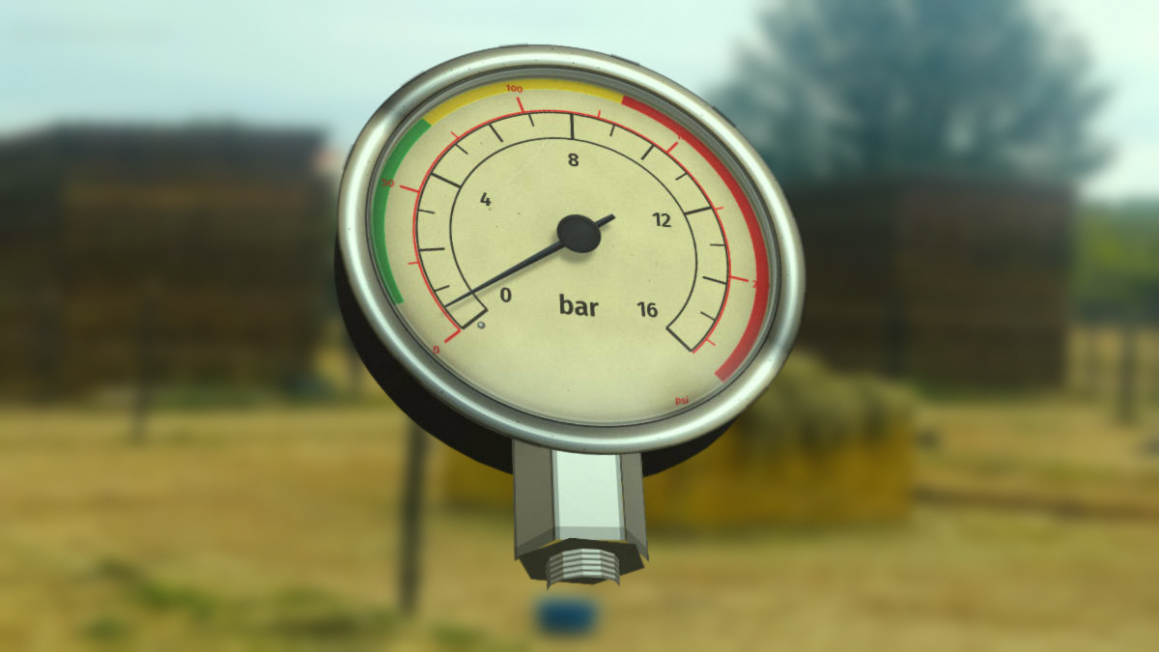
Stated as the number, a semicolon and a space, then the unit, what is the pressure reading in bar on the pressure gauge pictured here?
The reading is 0.5; bar
